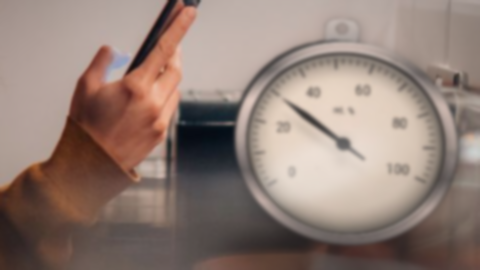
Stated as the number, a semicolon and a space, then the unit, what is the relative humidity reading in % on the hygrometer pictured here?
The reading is 30; %
